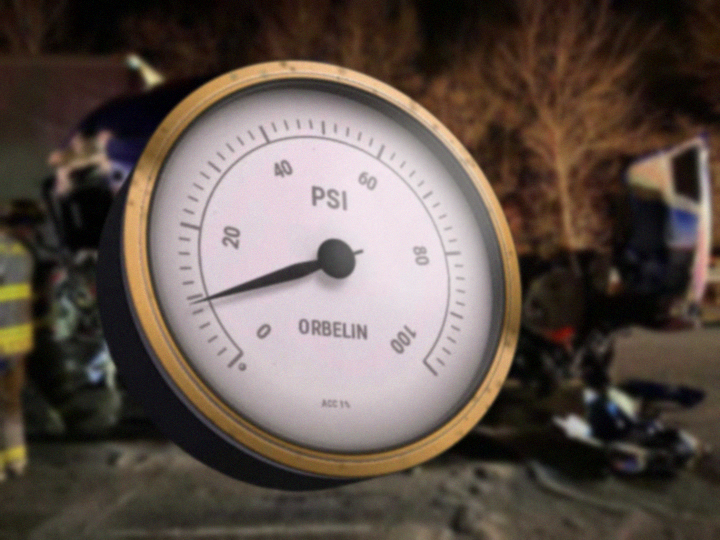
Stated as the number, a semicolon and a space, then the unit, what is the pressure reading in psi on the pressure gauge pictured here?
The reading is 9; psi
